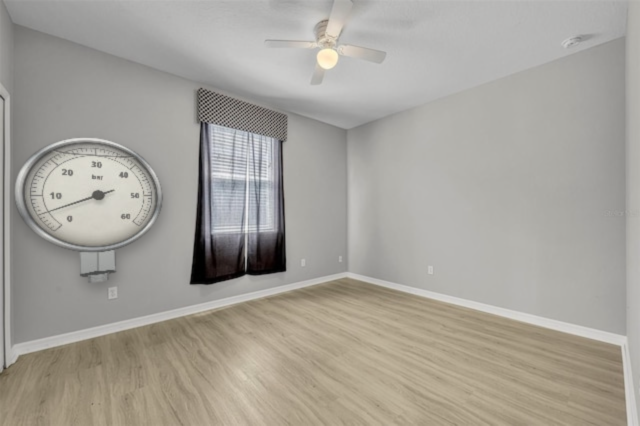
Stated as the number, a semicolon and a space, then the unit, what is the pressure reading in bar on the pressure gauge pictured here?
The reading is 5; bar
